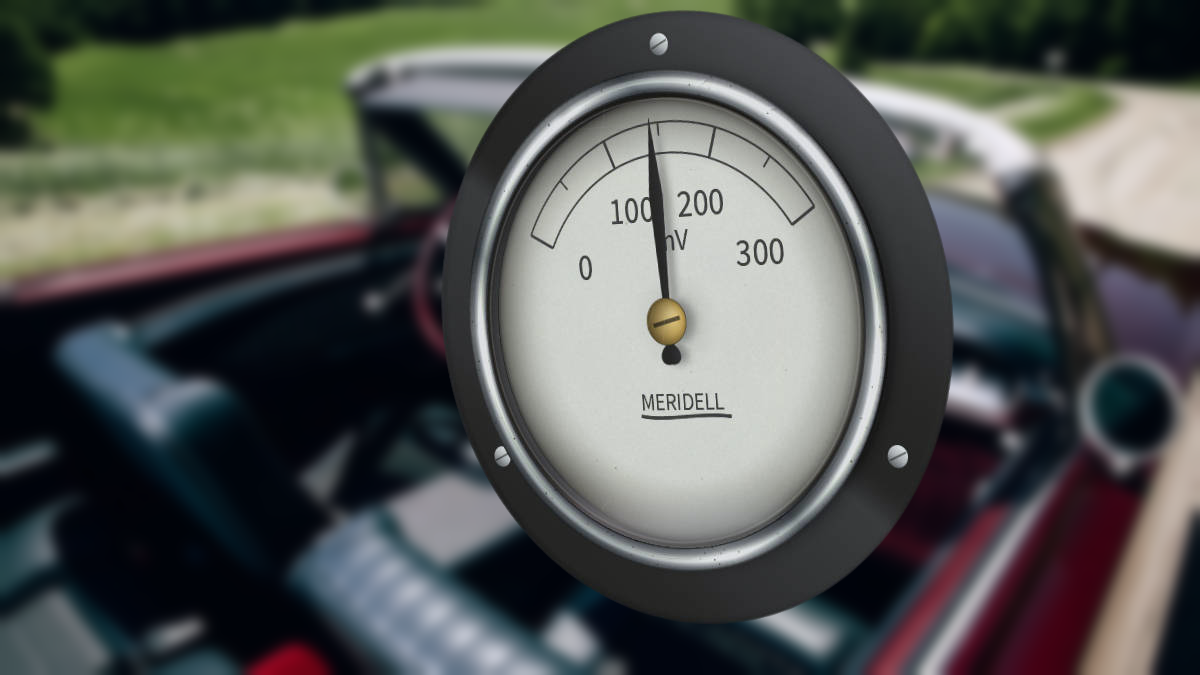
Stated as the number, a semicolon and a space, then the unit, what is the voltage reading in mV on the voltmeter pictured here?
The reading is 150; mV
